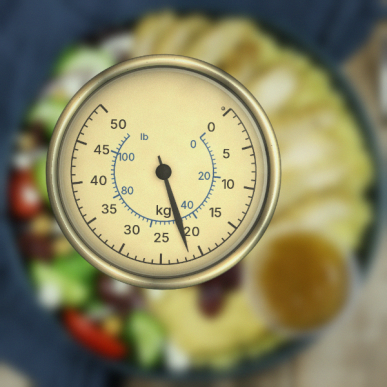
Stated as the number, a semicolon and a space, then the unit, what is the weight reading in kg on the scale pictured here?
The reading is 21.5; kg
